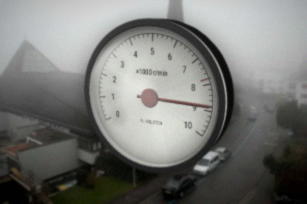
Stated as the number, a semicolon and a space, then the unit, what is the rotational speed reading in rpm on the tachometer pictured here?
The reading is 8800; rpm
